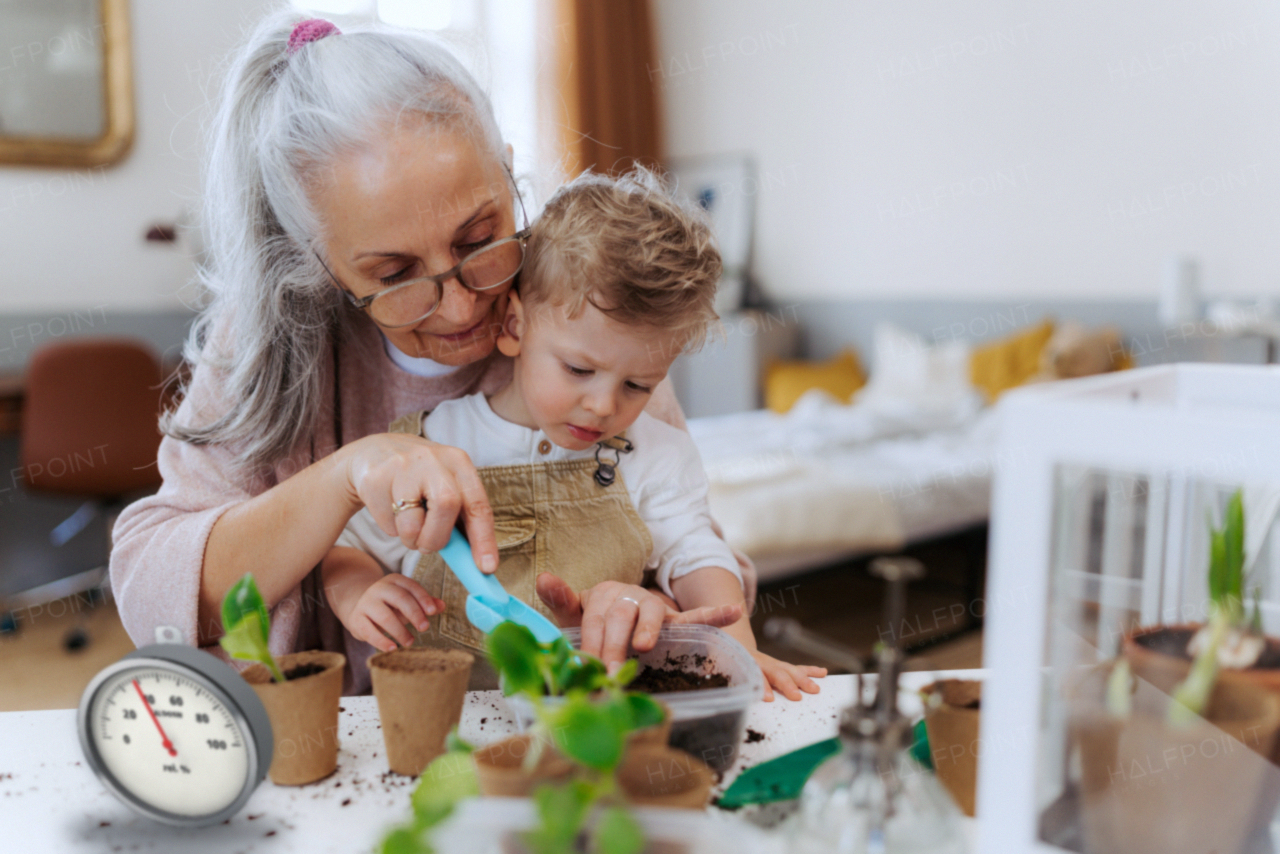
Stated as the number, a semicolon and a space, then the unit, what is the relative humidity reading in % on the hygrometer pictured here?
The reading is 40; %
